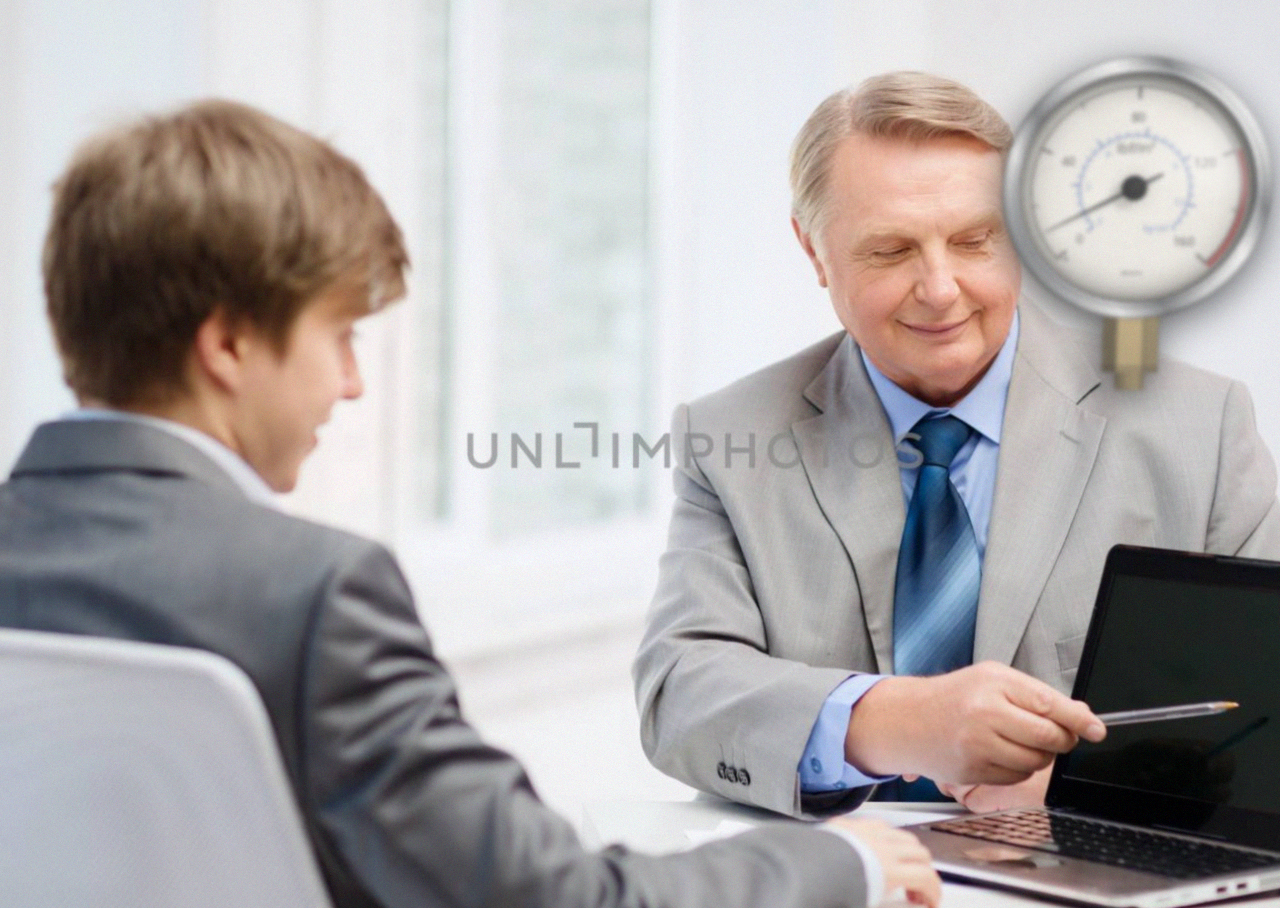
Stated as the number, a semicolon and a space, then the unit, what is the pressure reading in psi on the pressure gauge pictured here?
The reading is 10; psi
